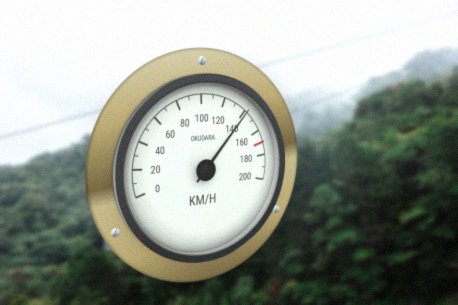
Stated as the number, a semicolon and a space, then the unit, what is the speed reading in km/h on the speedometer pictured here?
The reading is 140; km/h
